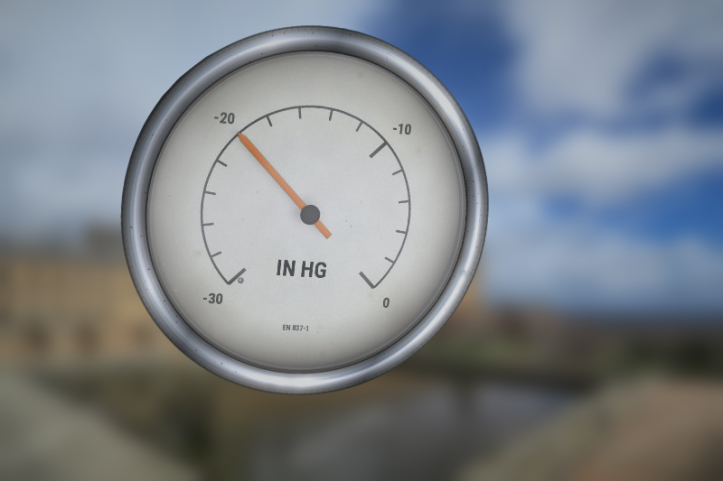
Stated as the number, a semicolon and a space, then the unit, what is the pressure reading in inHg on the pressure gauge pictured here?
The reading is -20; inHg
